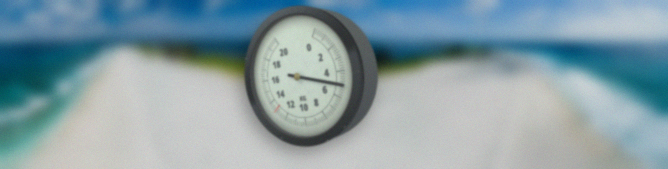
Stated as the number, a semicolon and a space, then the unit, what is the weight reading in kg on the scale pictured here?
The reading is 5; kg
